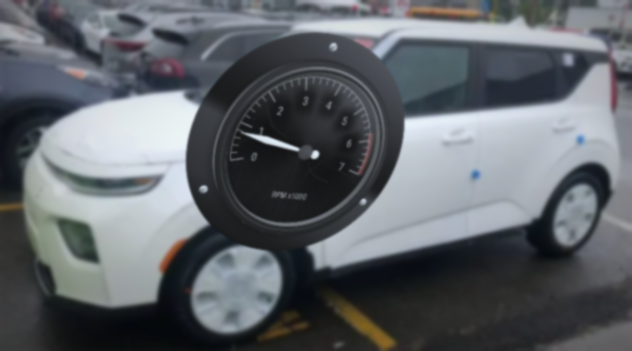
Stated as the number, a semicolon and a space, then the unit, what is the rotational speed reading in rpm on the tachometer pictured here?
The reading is 800; rpm
